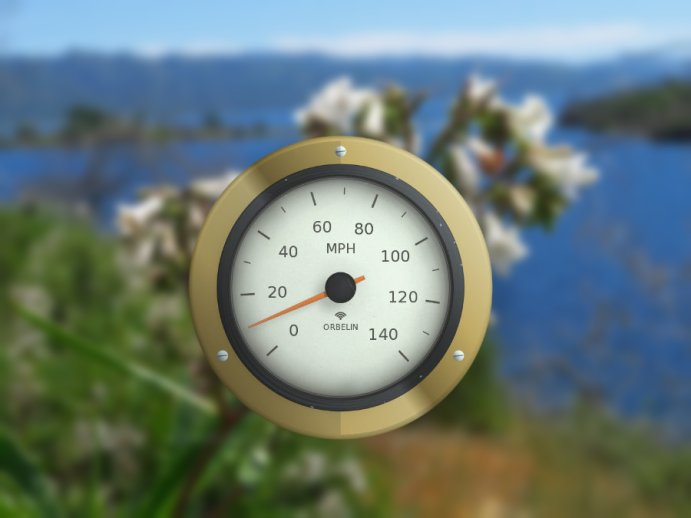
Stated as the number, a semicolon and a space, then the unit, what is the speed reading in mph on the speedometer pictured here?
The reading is 10; mph
